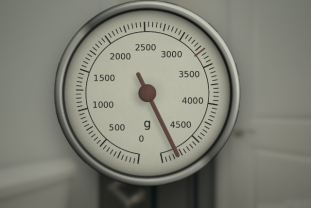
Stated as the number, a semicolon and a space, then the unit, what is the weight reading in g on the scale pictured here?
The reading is 4800; g
